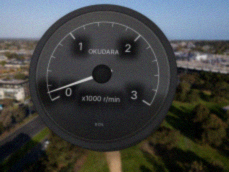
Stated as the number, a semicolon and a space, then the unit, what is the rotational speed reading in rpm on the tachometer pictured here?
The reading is 100; rpm
